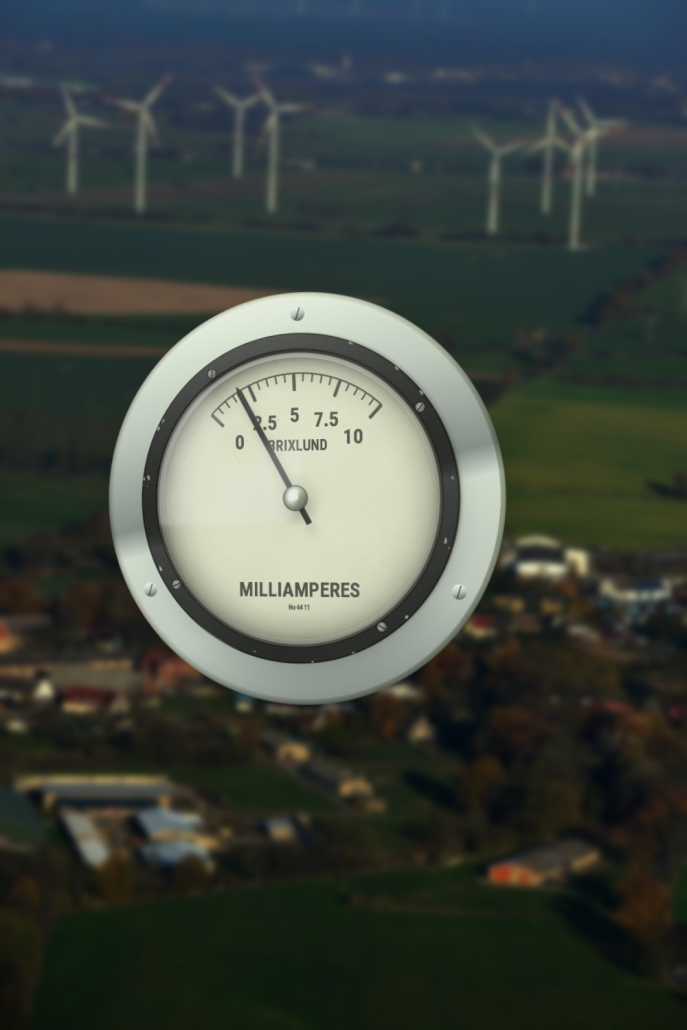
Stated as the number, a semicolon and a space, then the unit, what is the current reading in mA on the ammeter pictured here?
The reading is 2; mA
